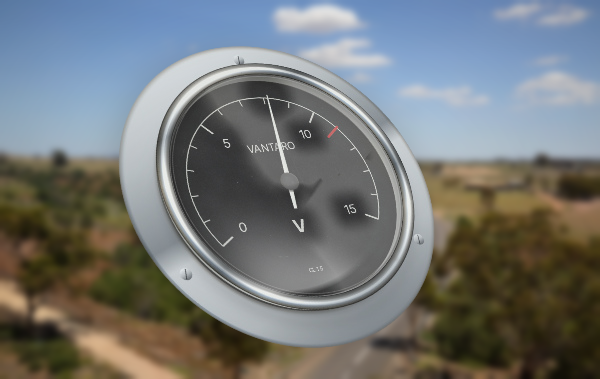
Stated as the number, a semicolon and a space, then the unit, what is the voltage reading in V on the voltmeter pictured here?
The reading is 8; V
